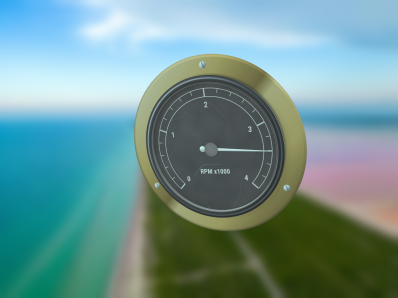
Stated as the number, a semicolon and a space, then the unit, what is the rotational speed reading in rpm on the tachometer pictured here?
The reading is 3400; rpm
